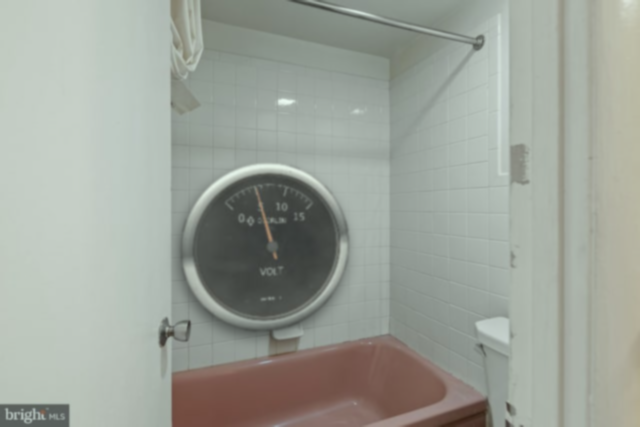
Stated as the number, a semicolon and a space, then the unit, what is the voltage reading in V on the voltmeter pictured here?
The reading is 5; V
